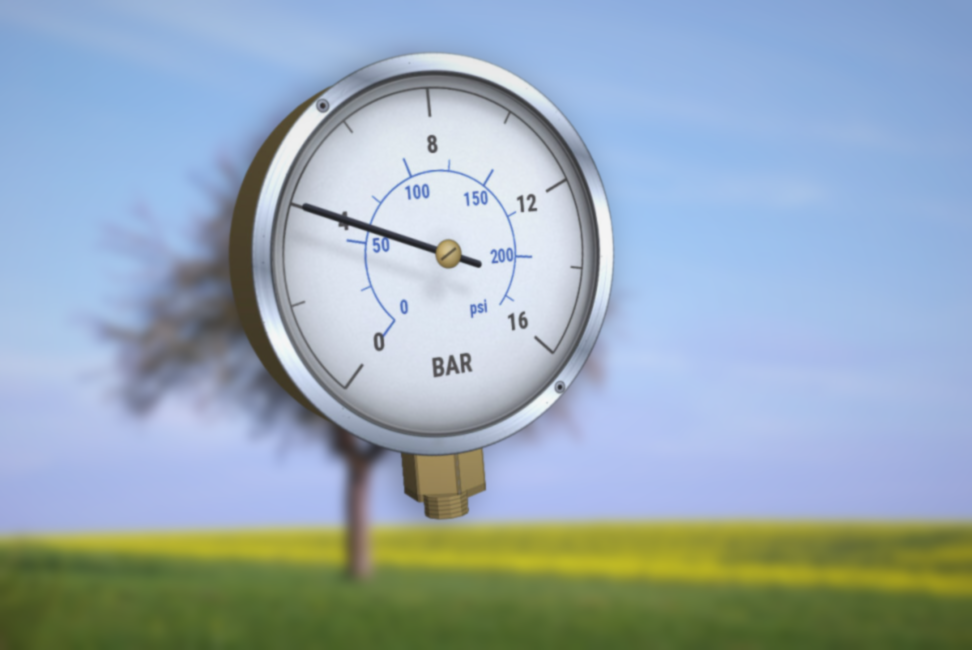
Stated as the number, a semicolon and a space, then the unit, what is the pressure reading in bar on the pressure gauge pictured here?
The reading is 4; bar
